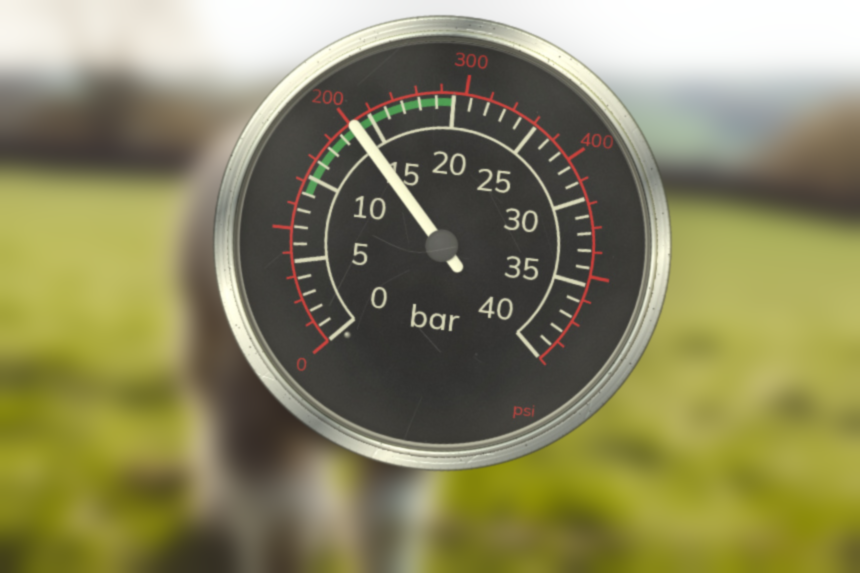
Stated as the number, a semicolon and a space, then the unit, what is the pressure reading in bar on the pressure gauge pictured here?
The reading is 14; bar
